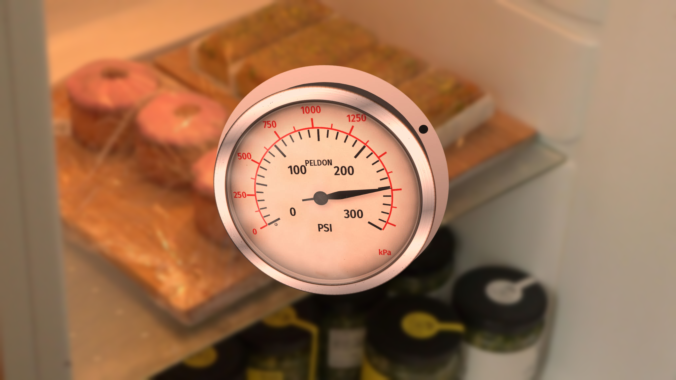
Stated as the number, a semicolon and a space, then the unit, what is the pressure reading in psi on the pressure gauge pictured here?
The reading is 250; psi
